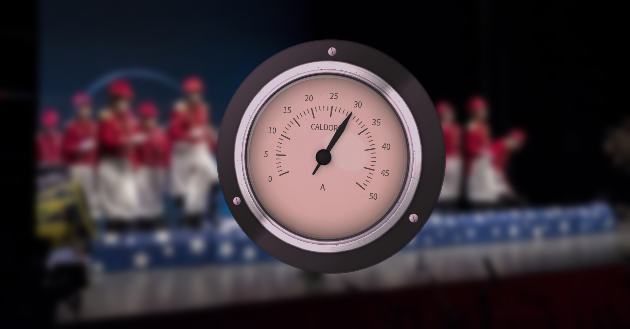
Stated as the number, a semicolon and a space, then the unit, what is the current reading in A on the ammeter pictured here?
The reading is 30; A
